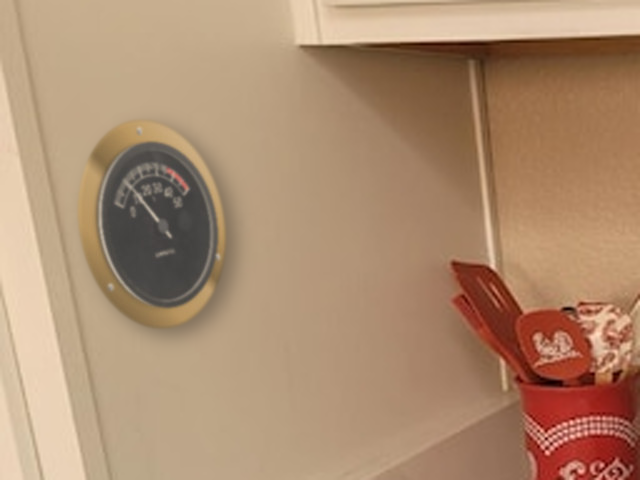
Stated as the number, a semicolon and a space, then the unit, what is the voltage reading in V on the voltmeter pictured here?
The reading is 10; V
